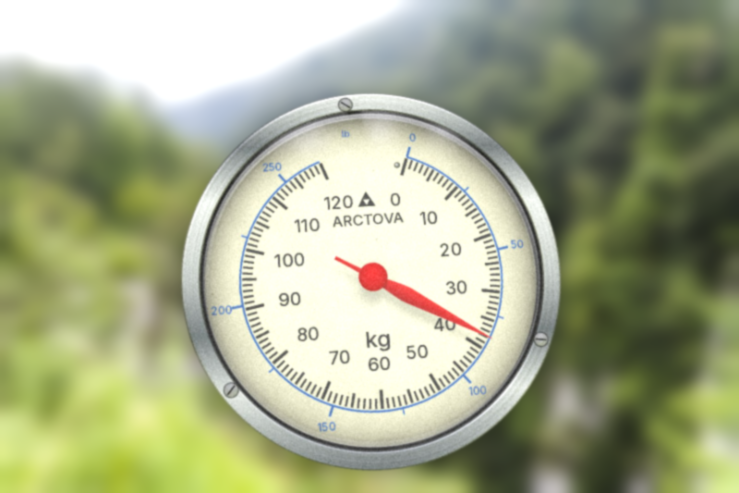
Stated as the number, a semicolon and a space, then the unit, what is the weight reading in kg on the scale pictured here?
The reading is 38; kg
